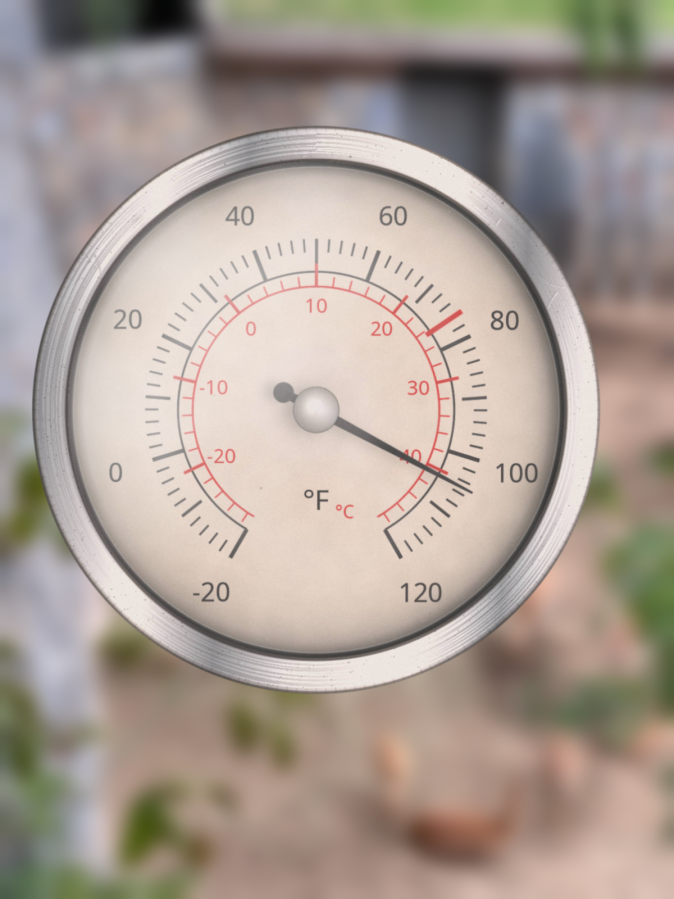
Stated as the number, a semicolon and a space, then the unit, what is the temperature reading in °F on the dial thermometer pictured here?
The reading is 105; °F
